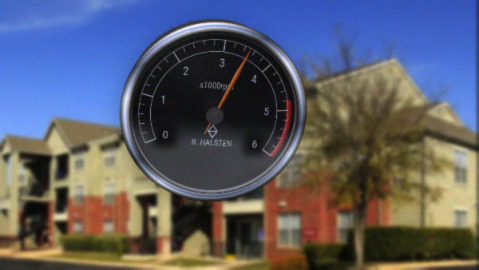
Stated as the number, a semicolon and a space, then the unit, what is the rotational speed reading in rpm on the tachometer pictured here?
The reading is 3500; rpm
